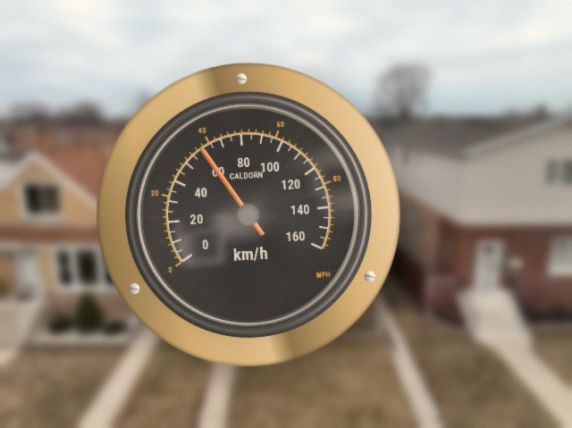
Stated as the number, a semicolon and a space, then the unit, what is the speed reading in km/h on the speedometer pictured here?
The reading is 60; km/h
